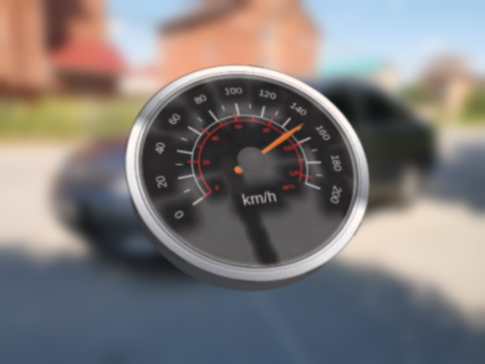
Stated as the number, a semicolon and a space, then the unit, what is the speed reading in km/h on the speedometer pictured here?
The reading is 150; km/h
